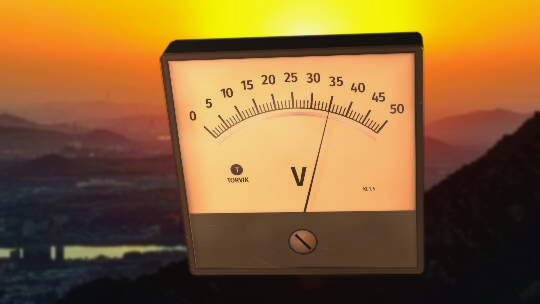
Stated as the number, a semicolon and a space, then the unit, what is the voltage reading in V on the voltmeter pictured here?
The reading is 35; V
